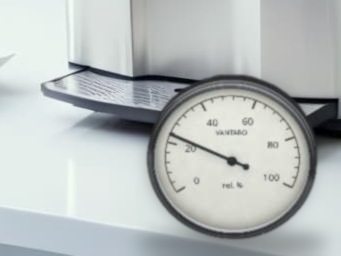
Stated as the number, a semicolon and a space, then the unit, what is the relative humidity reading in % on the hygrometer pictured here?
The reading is 24; %
